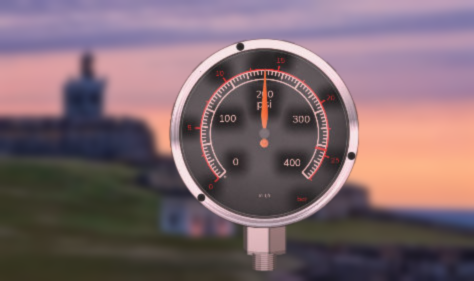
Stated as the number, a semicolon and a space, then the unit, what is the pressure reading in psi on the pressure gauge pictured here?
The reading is 200; psi
